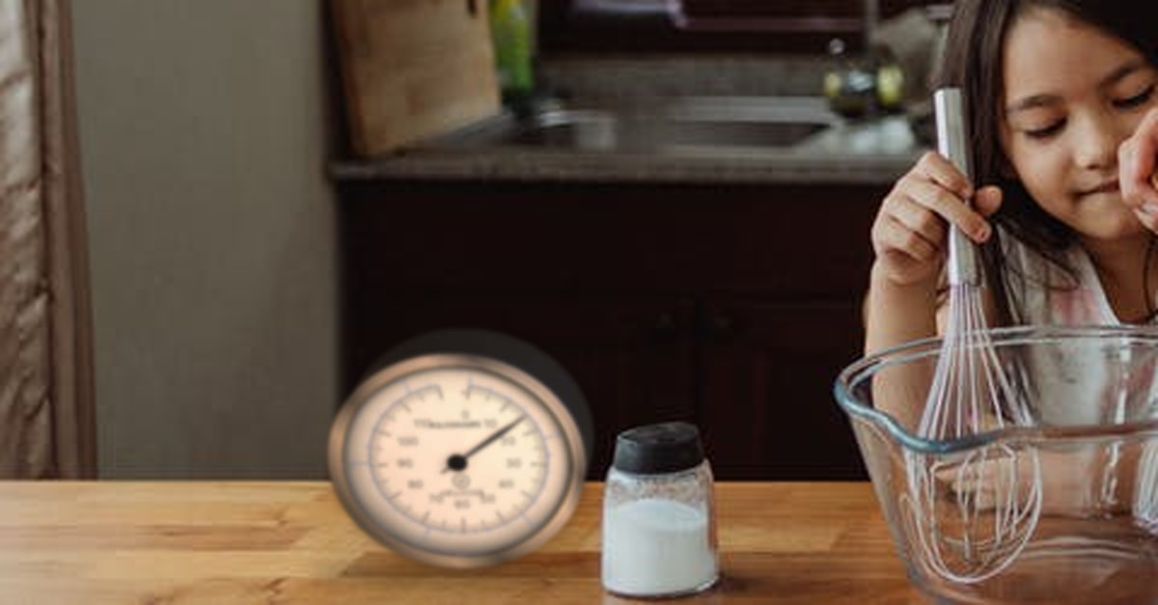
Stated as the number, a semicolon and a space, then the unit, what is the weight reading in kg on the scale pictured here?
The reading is 15; kg
